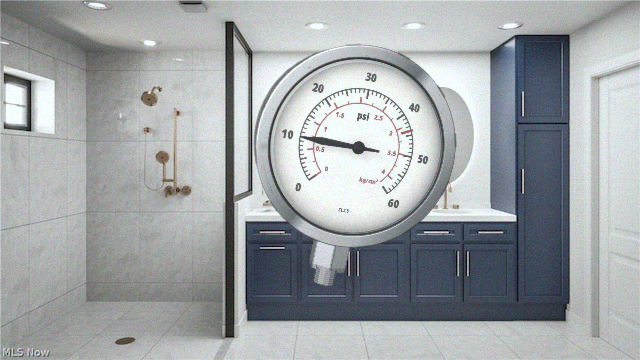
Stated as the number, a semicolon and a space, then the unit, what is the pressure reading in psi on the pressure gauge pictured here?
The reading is 10; psi
